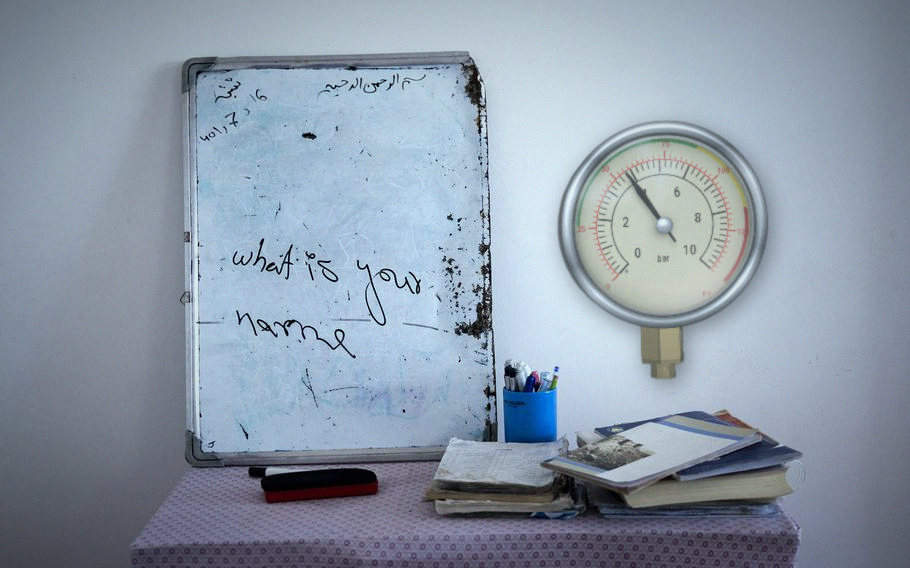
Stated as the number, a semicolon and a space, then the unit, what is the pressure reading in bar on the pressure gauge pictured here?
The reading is 3.8; bar
